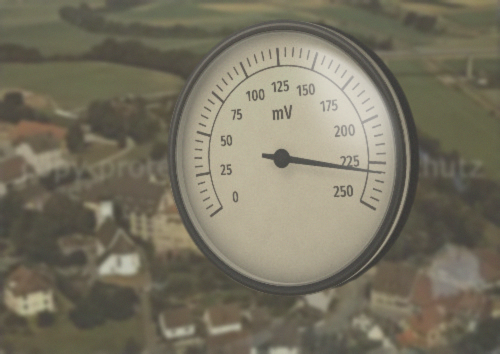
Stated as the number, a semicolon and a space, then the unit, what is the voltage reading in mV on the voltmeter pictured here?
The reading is 230; mV
